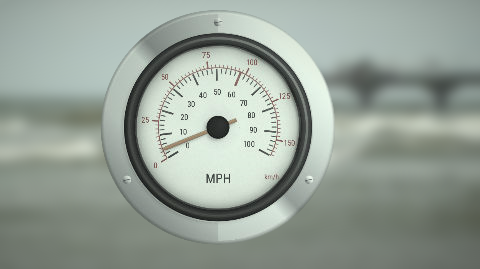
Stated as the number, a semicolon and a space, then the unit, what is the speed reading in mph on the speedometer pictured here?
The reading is 4; mph
